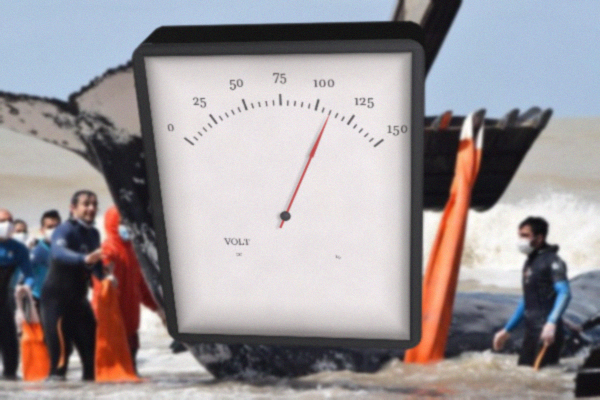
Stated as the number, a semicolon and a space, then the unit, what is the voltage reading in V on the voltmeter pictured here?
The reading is 110; V
